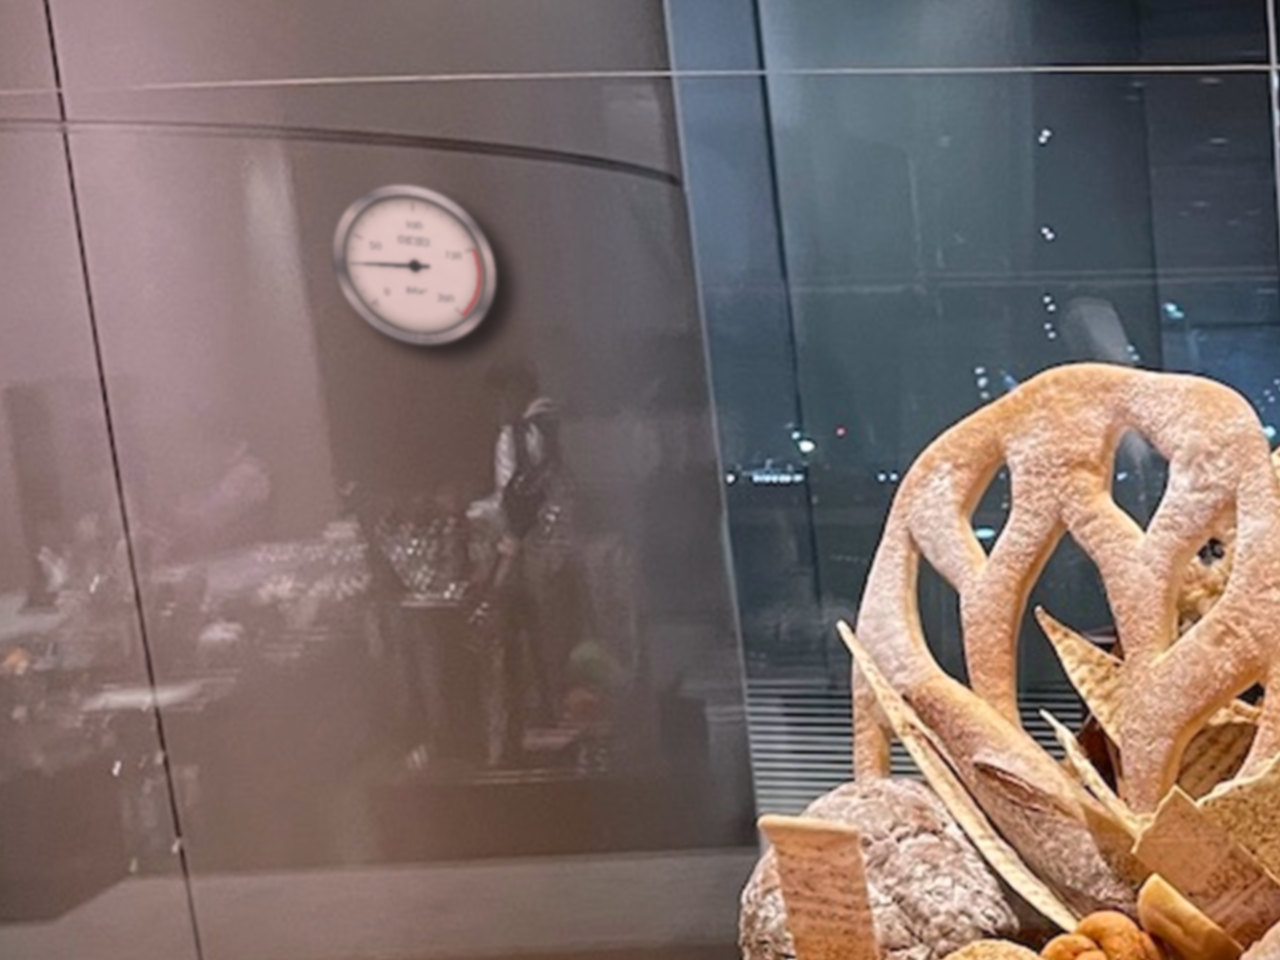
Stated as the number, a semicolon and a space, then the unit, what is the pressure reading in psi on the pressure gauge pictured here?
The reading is 30; psi
